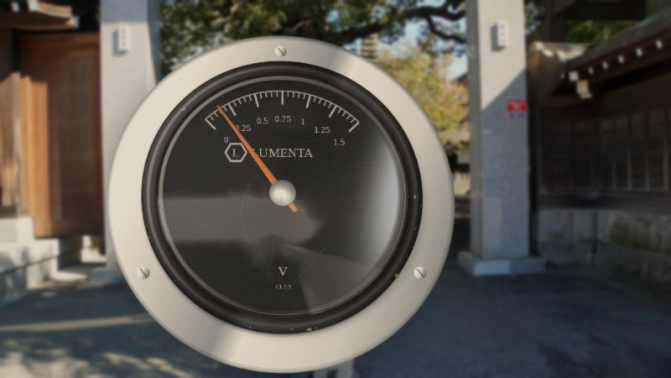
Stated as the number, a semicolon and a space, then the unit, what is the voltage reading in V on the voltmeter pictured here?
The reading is 0.15; V
